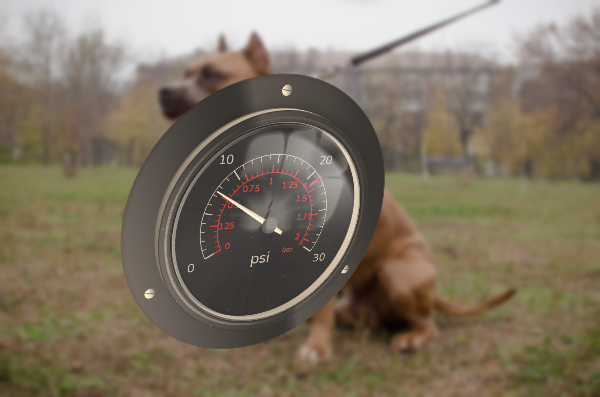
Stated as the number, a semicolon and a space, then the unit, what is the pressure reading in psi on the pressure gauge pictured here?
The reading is 7.5; psi
